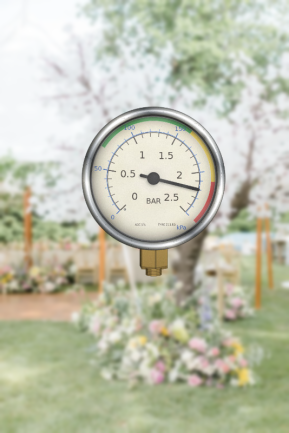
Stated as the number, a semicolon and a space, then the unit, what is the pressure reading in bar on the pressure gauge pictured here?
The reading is 2.2; bar
